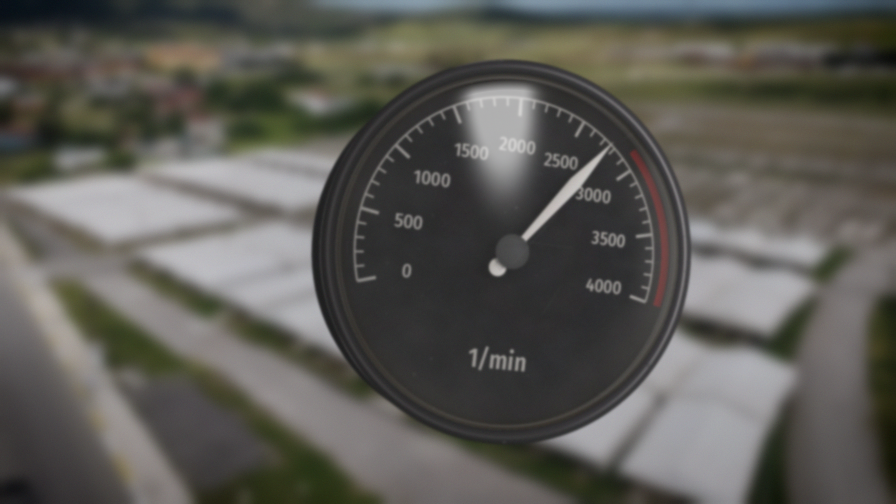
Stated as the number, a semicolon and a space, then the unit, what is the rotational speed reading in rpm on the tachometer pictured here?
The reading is 2750; rpm
